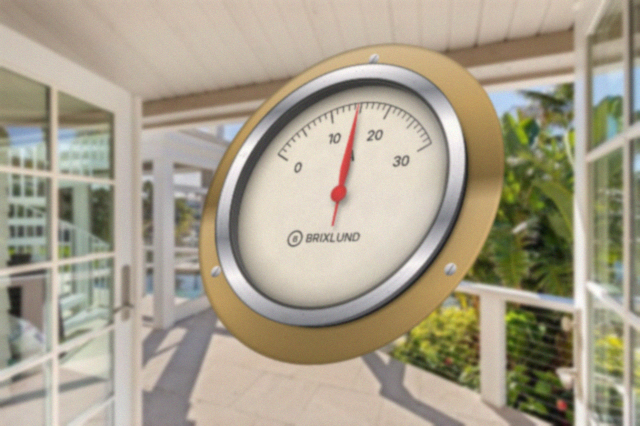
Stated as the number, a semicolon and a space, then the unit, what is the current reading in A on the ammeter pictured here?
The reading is 15; A
